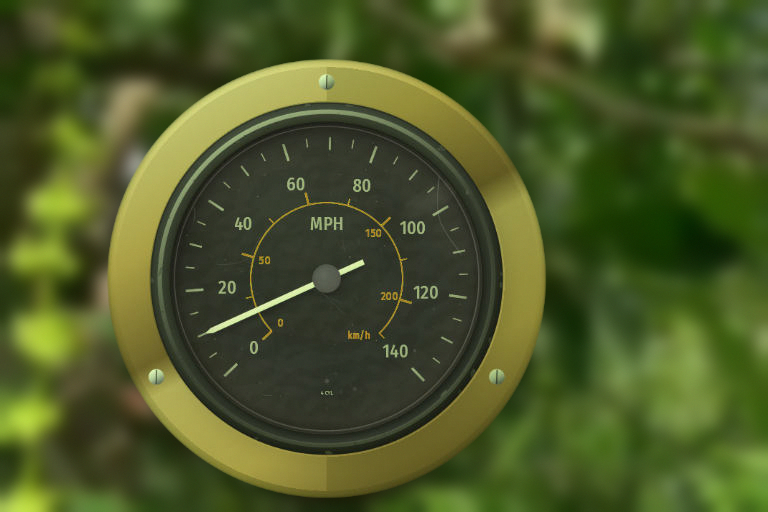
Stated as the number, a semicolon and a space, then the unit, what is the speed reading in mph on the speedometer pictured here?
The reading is 10; mph
